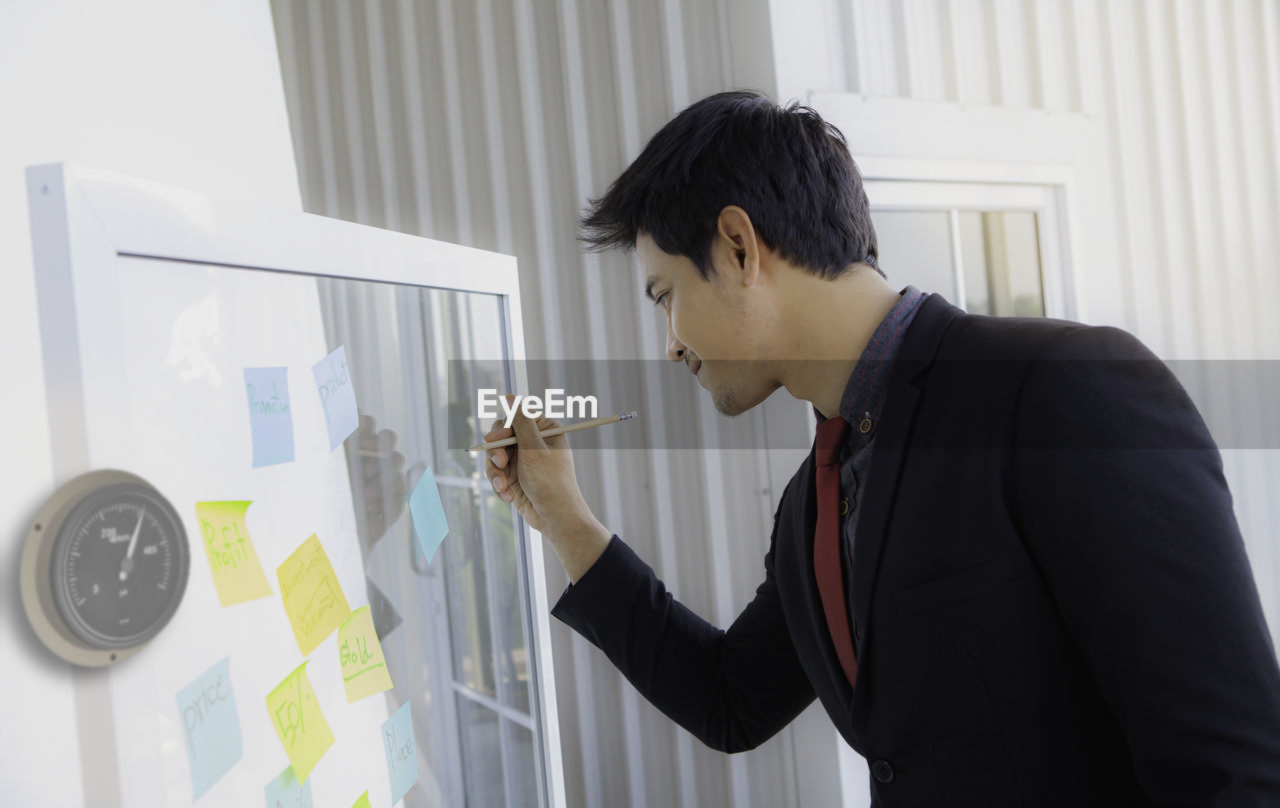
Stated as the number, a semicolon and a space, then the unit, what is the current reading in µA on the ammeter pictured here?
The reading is 300; µA
